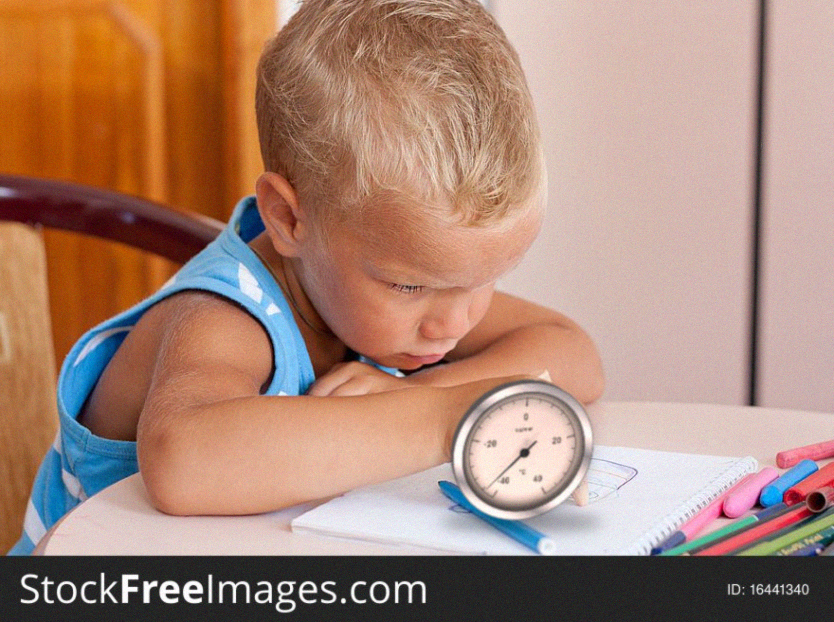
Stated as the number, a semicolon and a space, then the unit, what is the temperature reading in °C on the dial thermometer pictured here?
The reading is -36; °C
